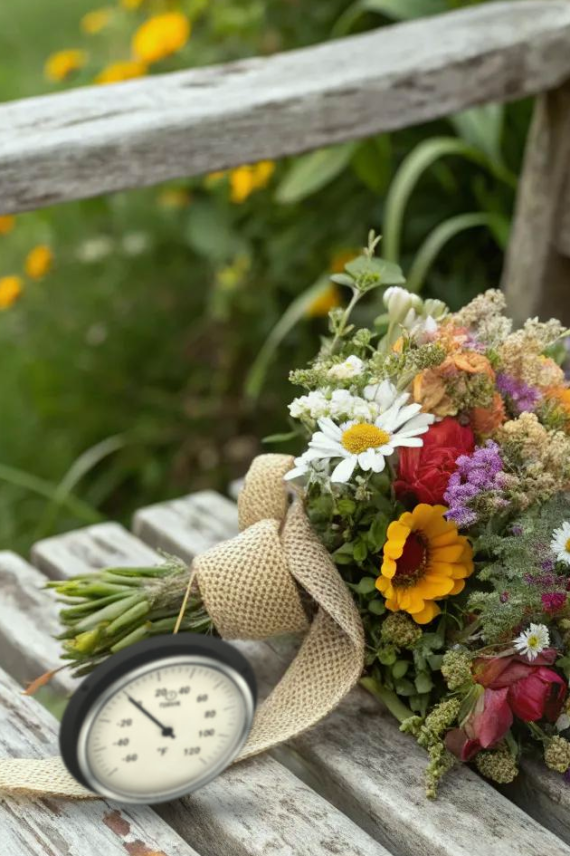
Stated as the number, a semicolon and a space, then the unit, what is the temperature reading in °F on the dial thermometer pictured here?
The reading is 0; °F
